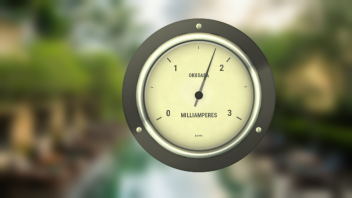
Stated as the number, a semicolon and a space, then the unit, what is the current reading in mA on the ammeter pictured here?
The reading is 1.75; mA
